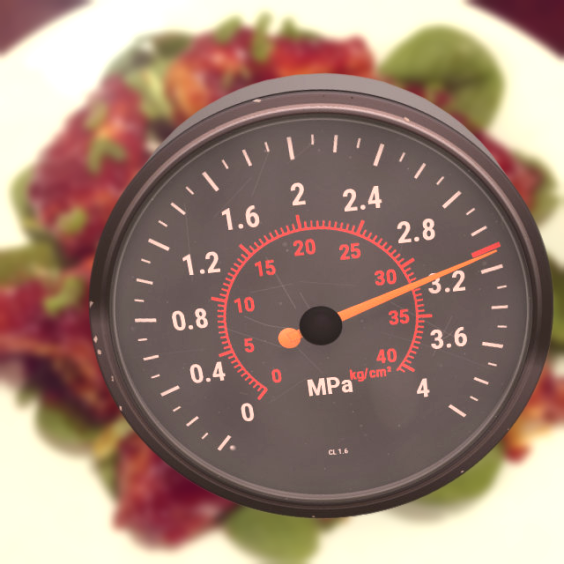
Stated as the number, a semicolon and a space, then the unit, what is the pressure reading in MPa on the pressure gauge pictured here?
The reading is 3.1; MPa
